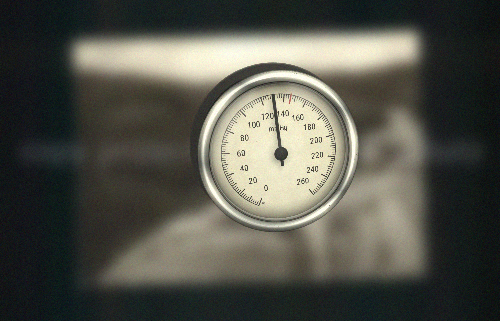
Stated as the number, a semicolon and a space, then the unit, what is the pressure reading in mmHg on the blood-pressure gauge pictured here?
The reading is 130; mmHg
